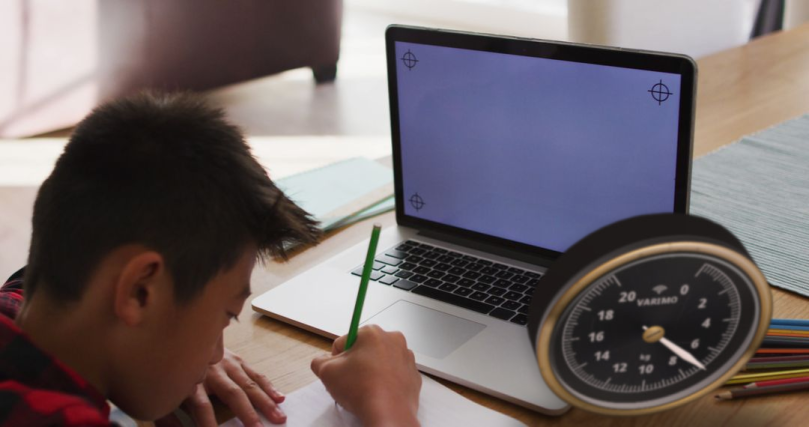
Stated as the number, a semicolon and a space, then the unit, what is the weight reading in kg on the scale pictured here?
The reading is 7; kg
